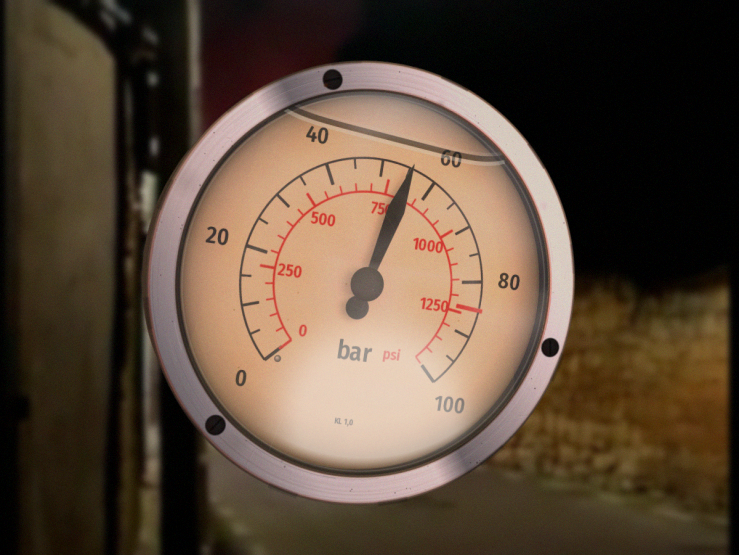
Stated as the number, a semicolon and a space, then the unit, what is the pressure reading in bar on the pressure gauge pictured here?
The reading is 55; bar
